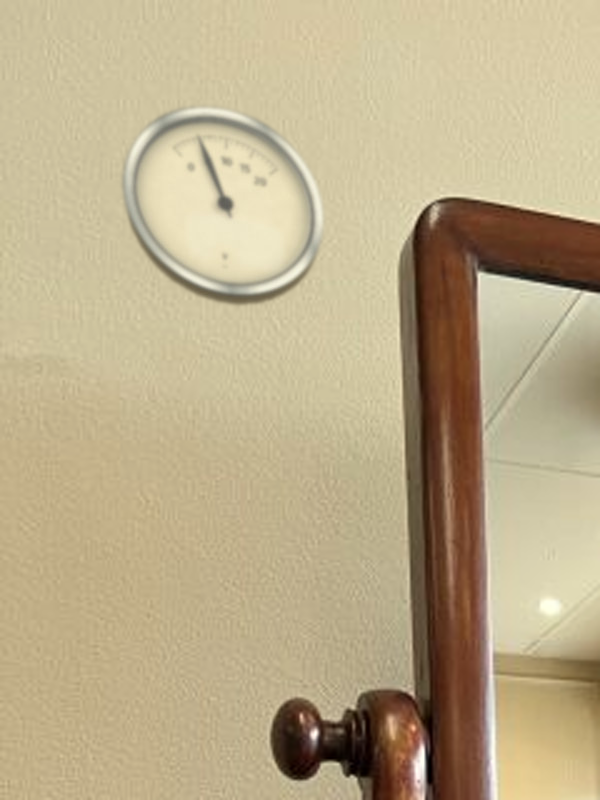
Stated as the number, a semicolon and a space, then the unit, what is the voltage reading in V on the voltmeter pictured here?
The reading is 5; V
